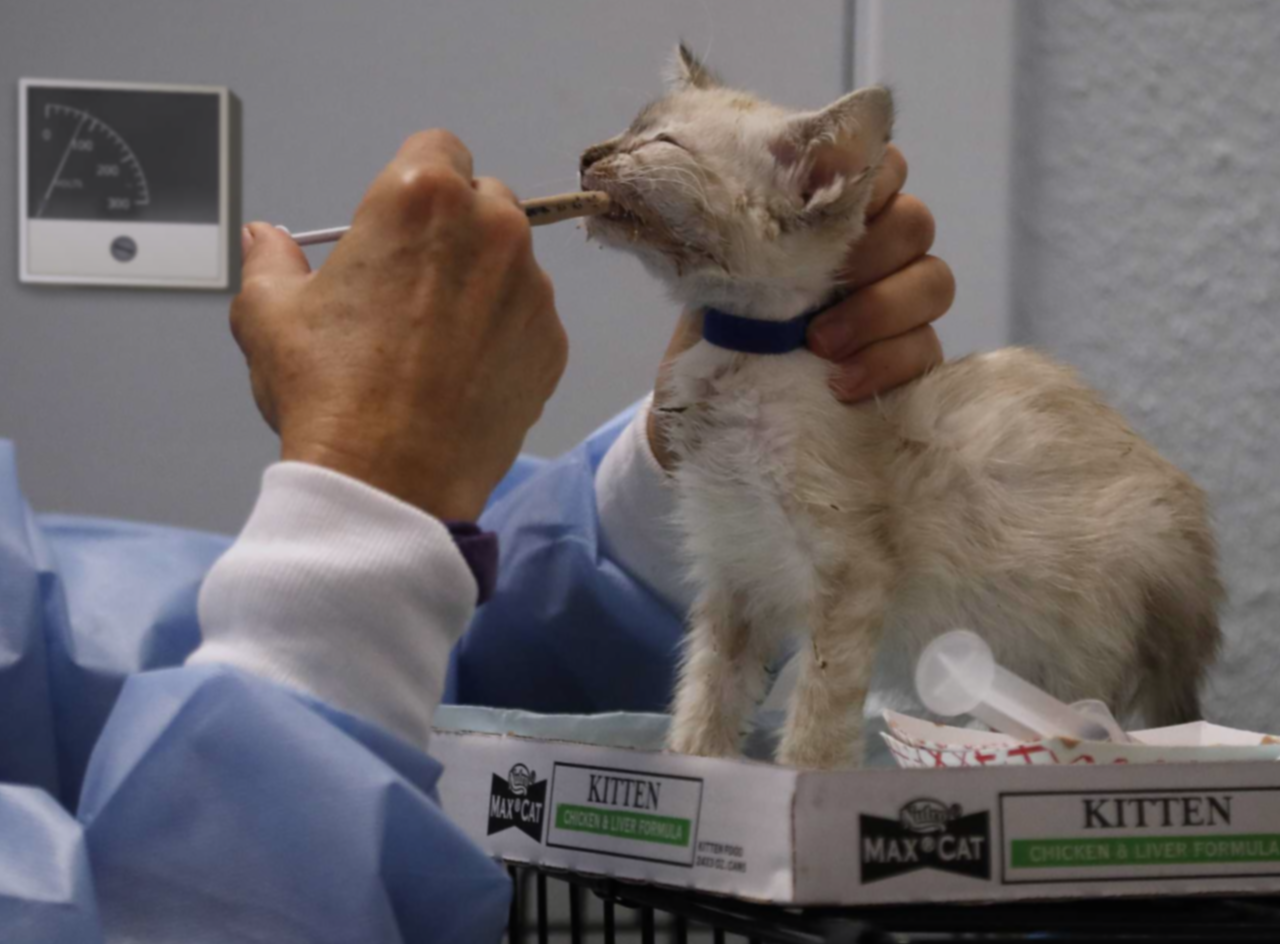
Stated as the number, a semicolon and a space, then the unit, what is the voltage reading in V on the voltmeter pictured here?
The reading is 80; V
